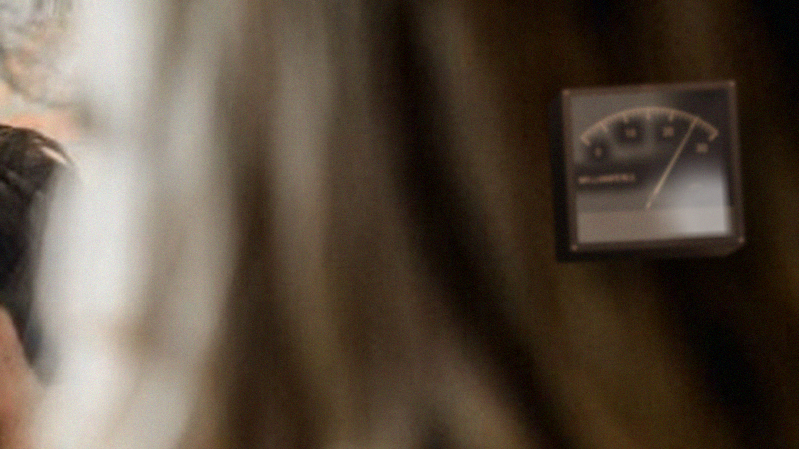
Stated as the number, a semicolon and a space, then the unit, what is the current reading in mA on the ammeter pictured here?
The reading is 25; mA
